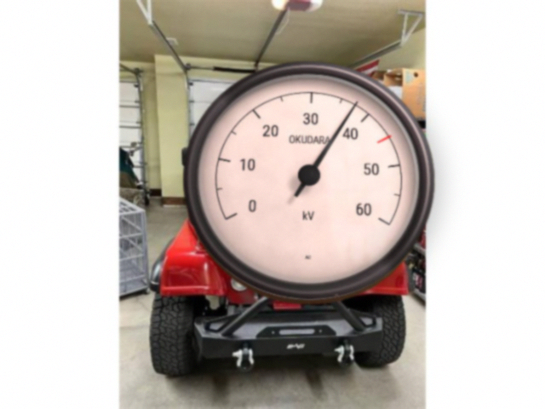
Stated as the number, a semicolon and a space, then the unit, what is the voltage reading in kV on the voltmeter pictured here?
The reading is 37.5; kV
